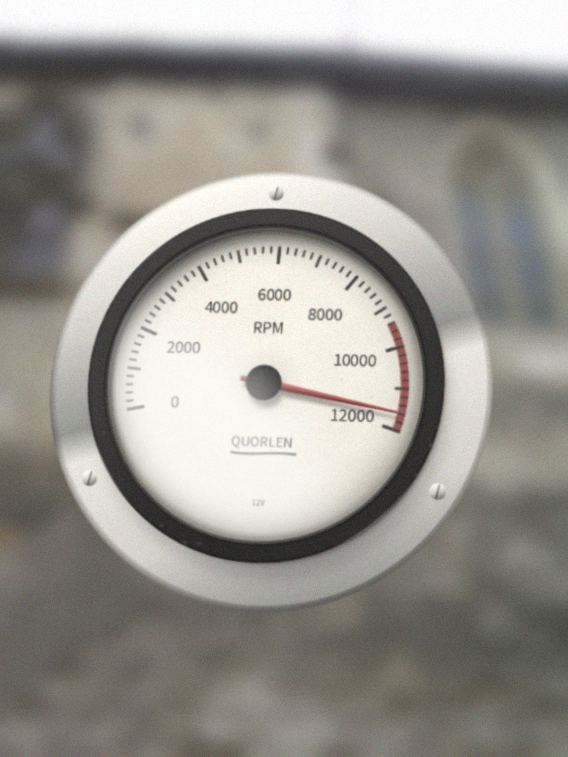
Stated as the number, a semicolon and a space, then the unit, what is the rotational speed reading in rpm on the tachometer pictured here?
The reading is 11600; rpm
